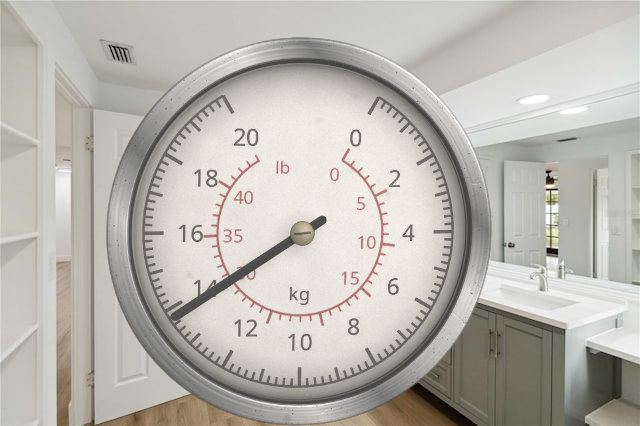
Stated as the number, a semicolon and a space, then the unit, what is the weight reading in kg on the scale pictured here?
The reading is 13.8; kg
